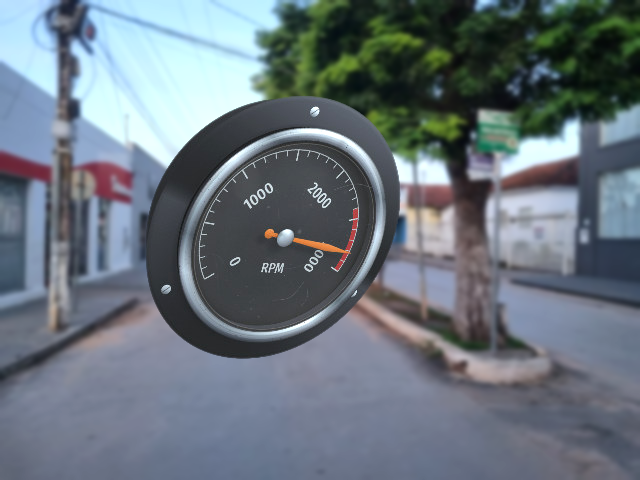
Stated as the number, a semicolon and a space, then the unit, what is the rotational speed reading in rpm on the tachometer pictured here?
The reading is 2800; rpm
